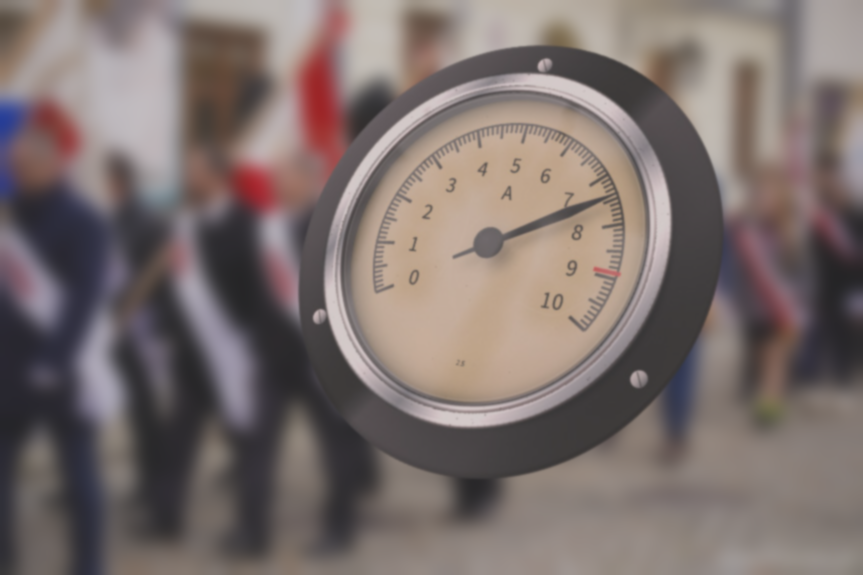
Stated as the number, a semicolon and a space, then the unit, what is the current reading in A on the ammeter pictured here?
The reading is 7.5; A
